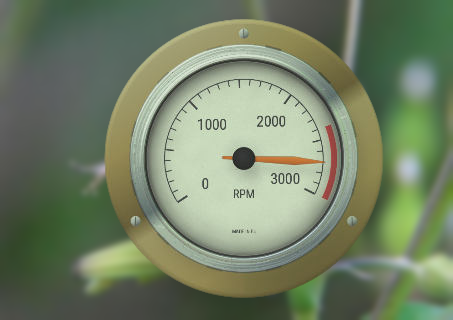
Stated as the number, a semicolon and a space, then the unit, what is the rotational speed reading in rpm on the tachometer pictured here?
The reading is 2700; rpm
